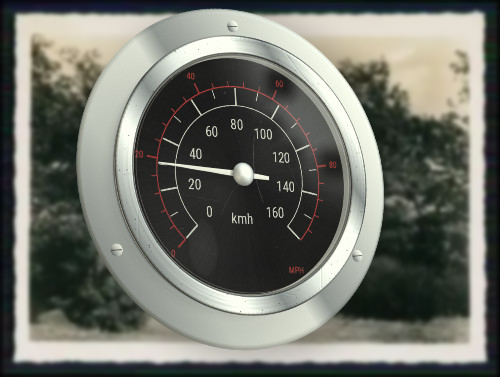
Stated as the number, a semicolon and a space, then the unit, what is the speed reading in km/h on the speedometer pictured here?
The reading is 30; km/h
